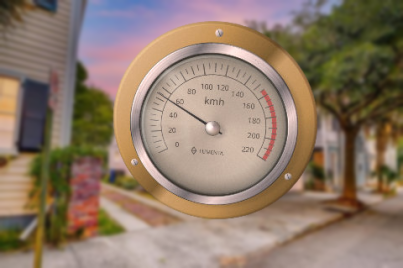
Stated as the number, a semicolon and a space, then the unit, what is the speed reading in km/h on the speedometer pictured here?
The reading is 55; km/h
